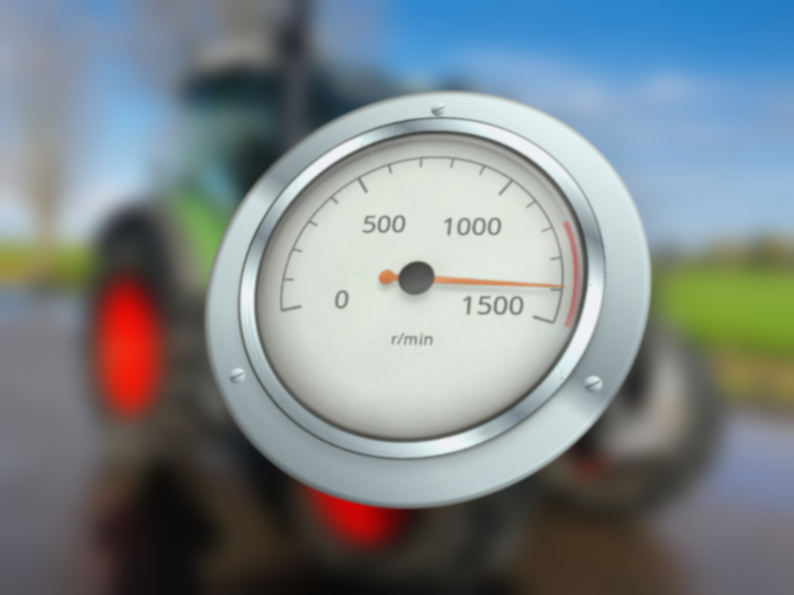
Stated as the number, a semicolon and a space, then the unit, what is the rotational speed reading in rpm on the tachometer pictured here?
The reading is 1400; rpm
